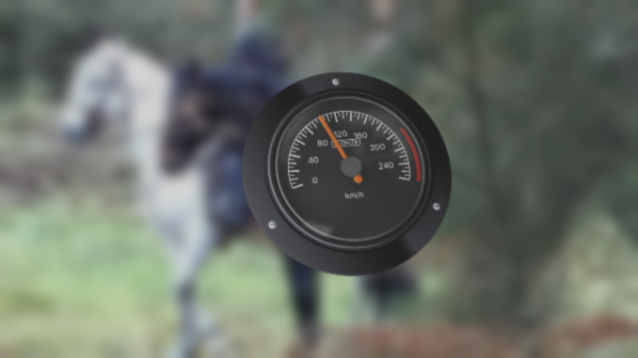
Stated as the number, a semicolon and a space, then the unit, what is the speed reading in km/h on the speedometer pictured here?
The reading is 100; km/h
